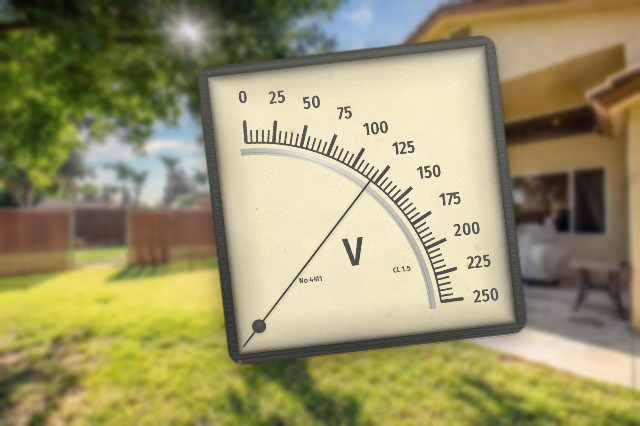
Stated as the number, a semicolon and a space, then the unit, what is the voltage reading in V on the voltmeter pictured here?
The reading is 120; V
